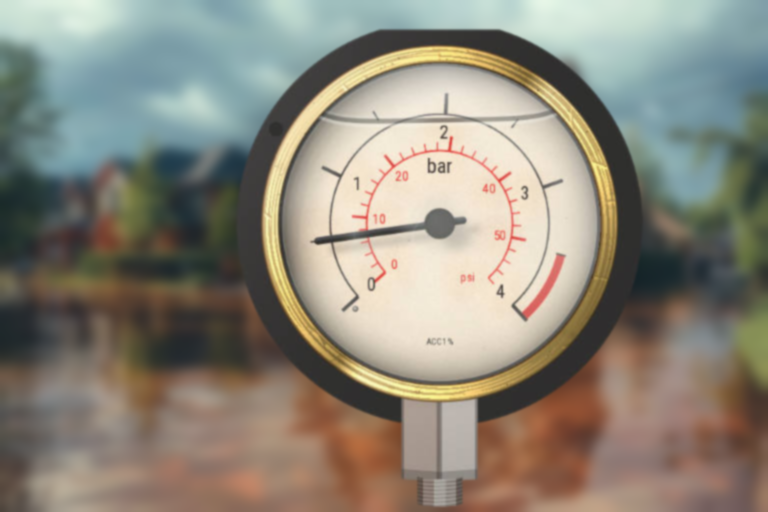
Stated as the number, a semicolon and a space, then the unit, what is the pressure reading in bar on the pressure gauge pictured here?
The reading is 0.5; bar
